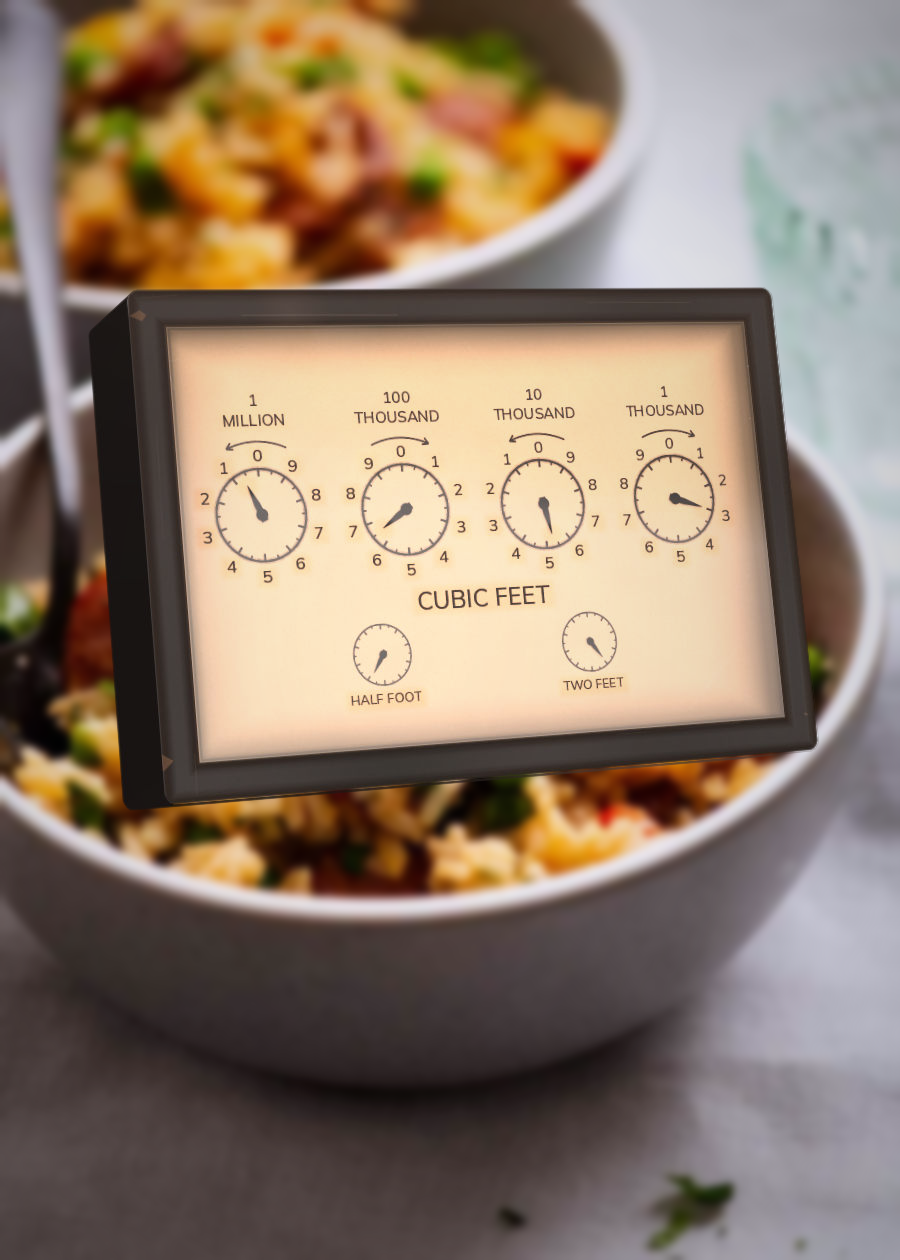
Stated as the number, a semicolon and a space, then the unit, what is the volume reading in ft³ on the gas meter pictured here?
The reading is 65300; ft³
